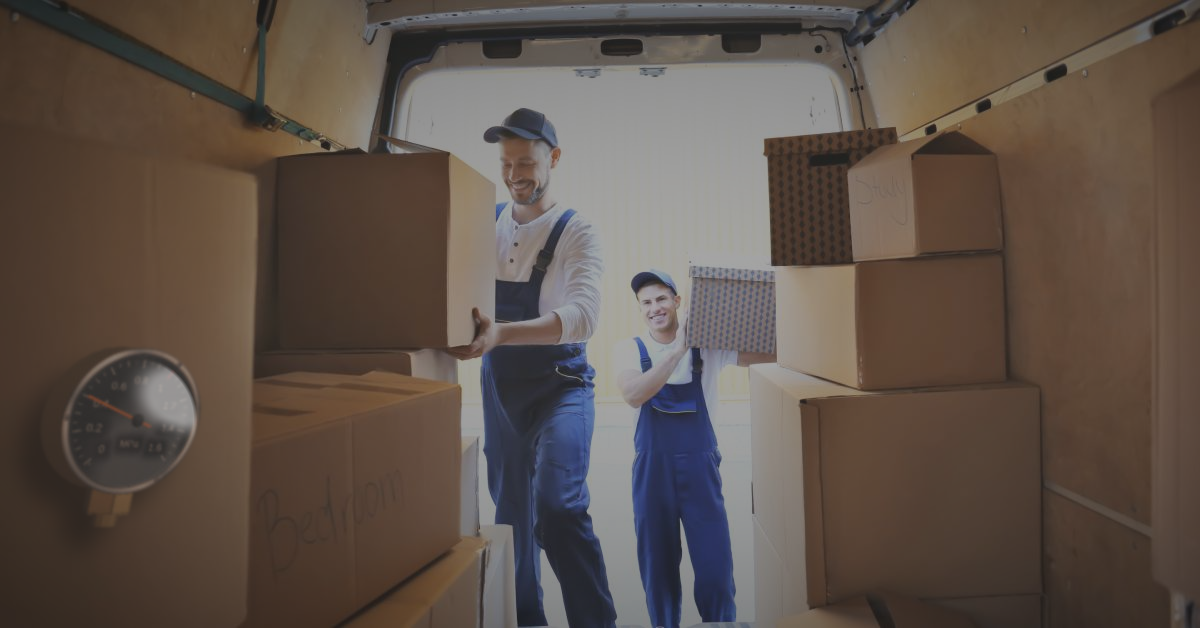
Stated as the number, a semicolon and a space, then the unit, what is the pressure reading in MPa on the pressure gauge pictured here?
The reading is 0.4; MPa
